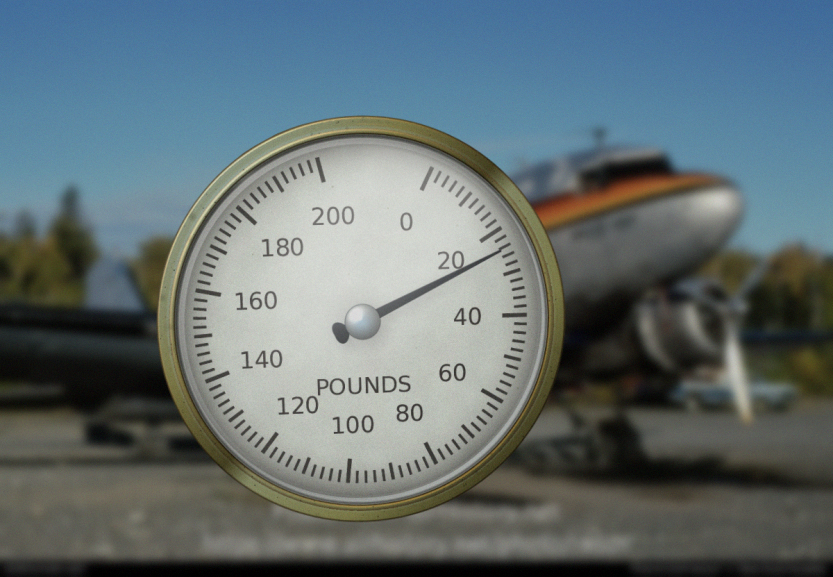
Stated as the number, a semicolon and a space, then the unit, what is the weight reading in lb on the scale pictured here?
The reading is 24; lb
